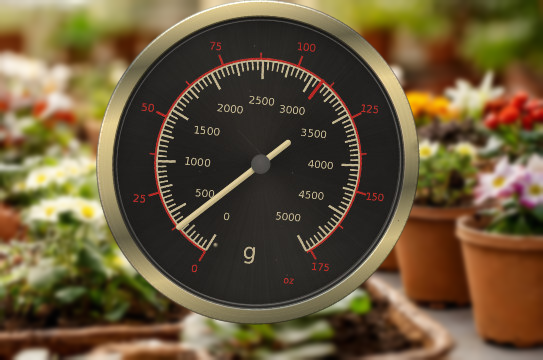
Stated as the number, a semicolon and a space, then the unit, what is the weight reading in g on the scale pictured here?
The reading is 350; g
